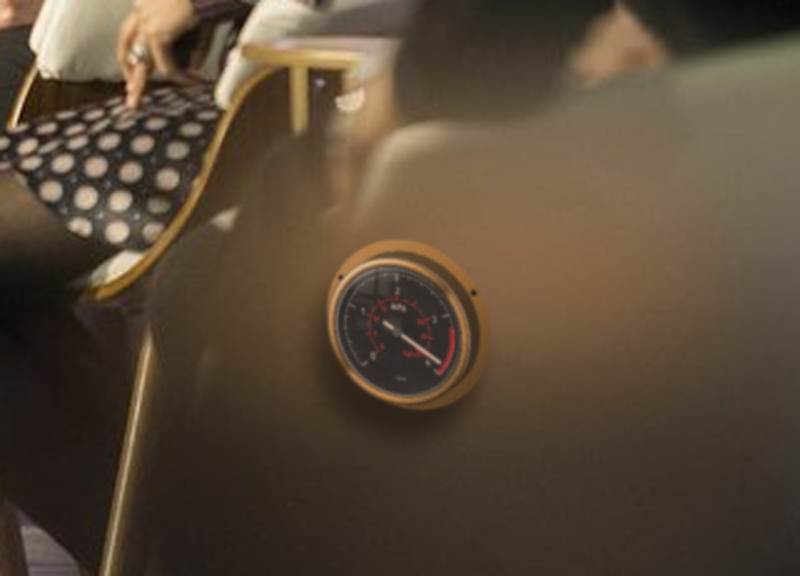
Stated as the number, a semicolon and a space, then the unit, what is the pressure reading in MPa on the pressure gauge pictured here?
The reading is 3.8; MPa
